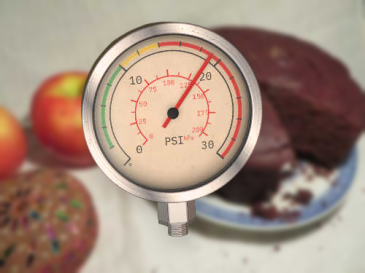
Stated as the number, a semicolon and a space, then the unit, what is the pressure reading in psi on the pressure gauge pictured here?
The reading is 19; psi
